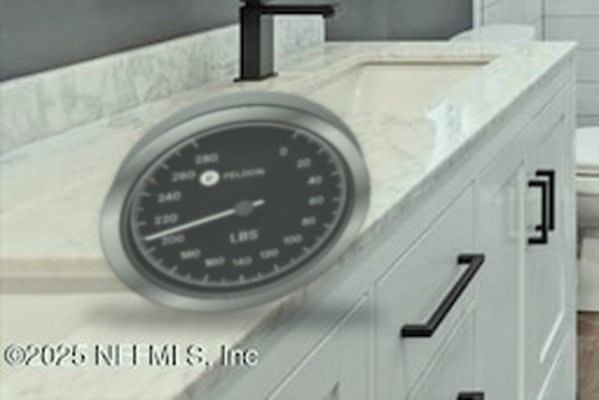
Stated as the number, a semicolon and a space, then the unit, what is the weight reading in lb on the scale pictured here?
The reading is 210; lb
